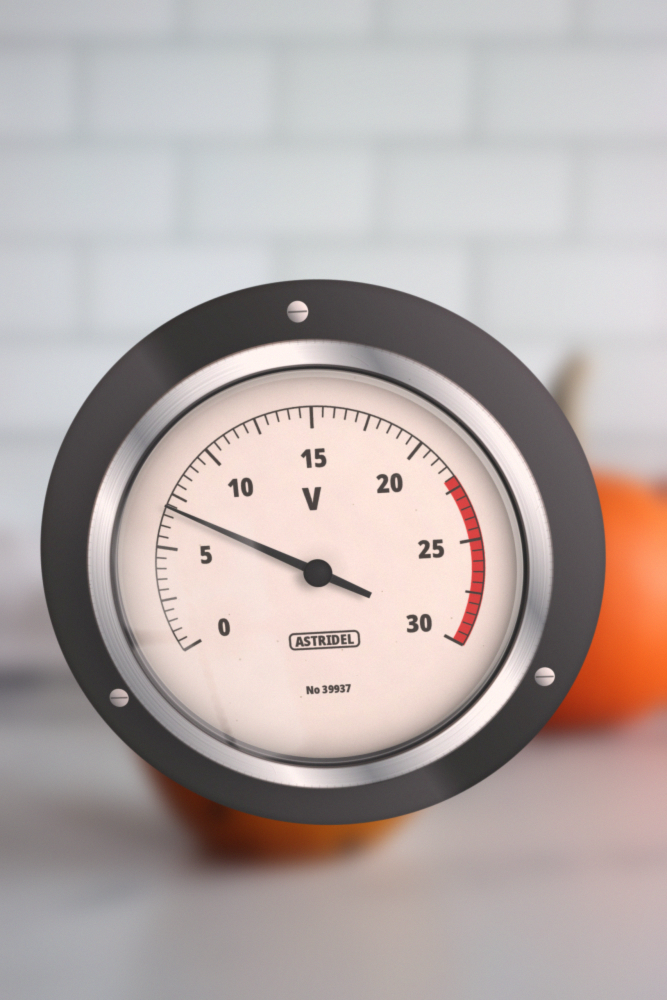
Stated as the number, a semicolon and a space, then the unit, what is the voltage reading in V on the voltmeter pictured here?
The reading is 7; V
